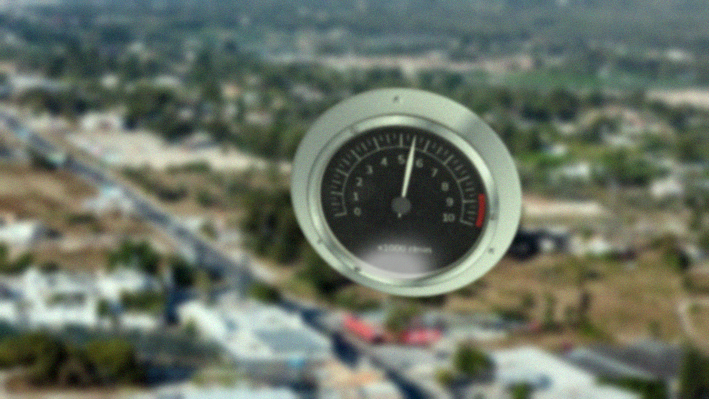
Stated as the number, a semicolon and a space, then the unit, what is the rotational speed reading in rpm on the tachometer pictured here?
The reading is 5500; rpm
